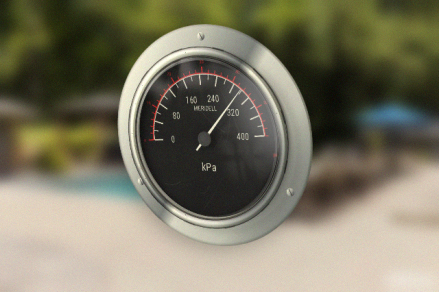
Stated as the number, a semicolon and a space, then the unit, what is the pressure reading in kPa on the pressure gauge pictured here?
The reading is 300; kPa
